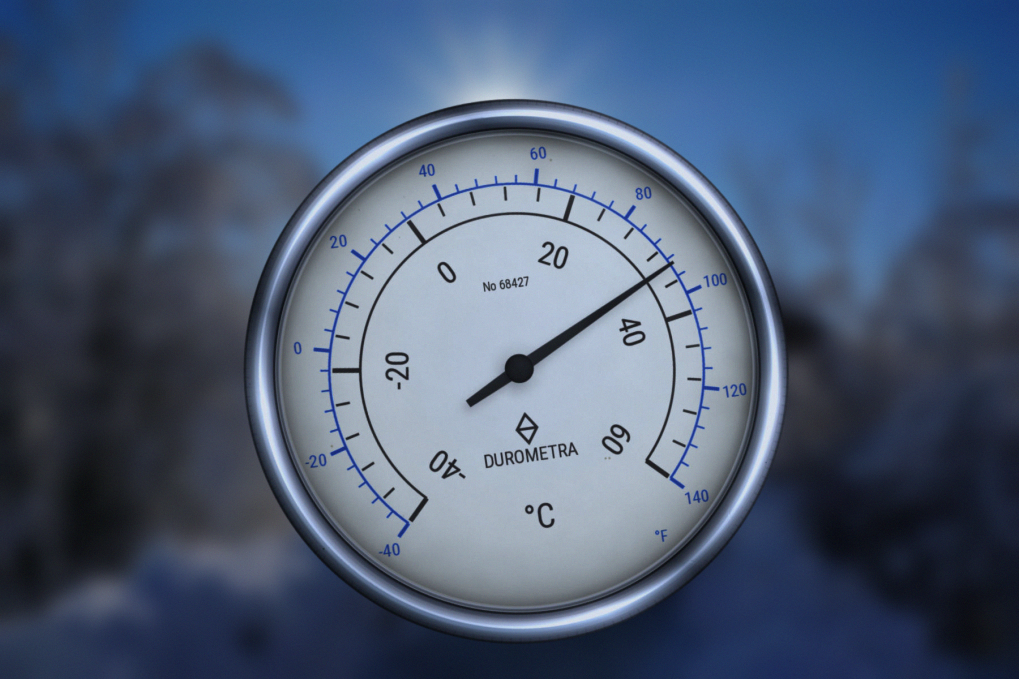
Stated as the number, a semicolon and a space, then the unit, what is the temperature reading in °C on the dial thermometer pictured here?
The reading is 34; °C
